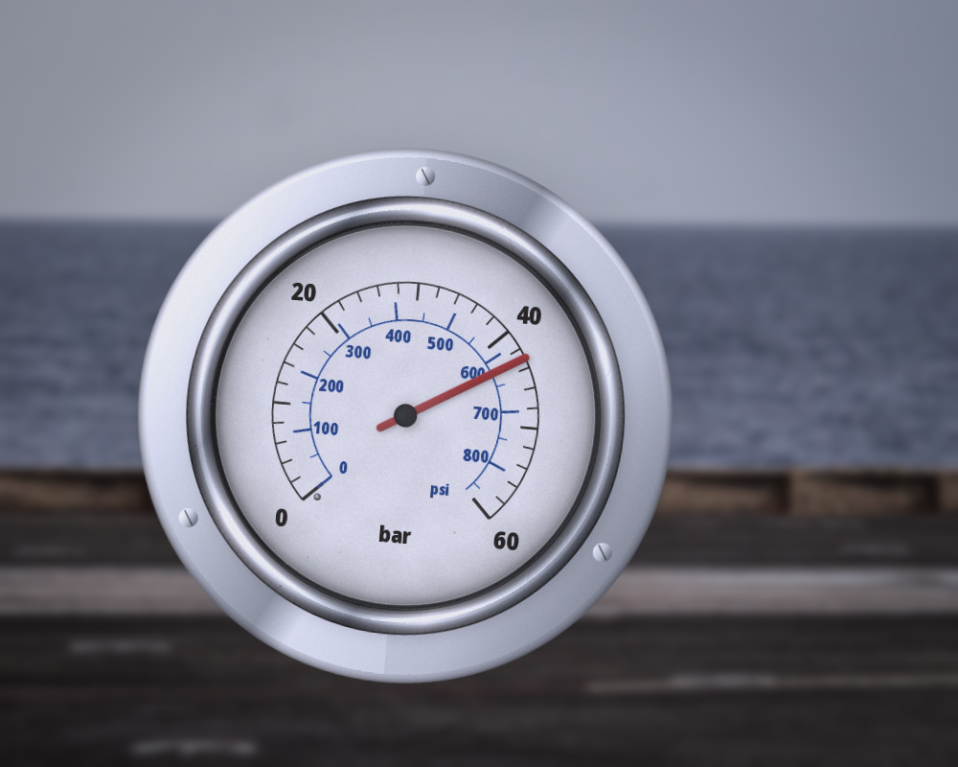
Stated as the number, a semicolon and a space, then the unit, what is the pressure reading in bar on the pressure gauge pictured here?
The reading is 43; bar
